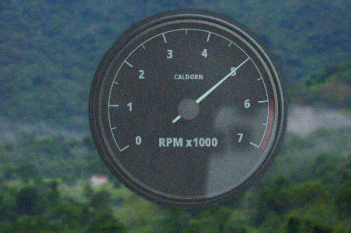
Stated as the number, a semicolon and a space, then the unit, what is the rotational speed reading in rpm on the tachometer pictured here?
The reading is 5000; rpm
